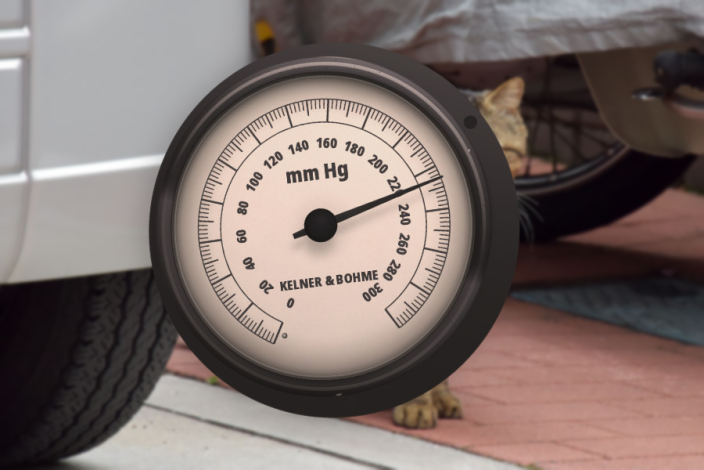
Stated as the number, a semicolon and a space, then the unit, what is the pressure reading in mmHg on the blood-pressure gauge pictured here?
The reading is 226; mmHg
